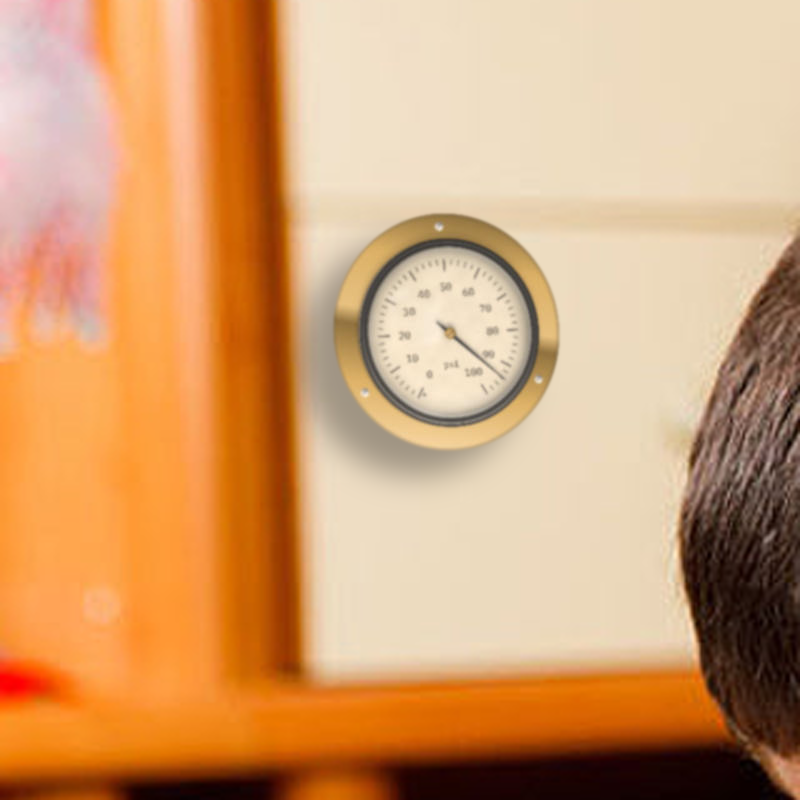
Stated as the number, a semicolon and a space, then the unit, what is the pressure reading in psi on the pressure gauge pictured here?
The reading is 94; psi
